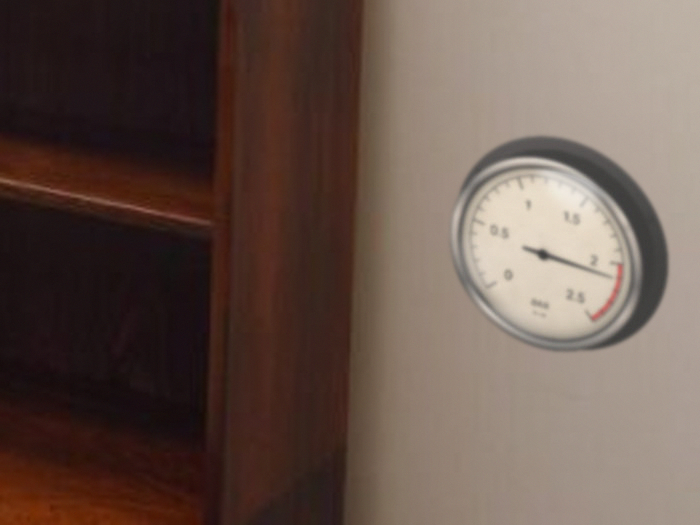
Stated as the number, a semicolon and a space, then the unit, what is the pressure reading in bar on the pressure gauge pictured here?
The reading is 2.1; bar
